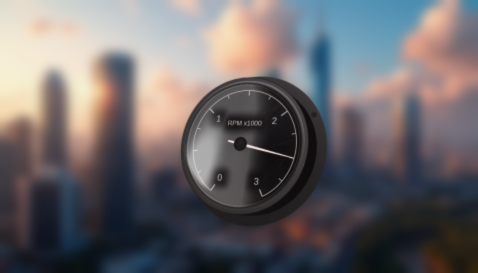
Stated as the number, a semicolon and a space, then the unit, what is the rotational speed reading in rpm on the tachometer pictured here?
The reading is 2500; rpm
